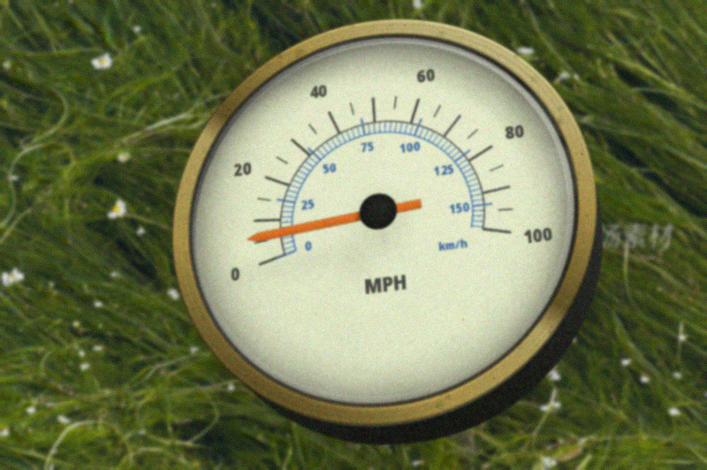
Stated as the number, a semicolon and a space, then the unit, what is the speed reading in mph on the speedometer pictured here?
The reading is 5; mph
